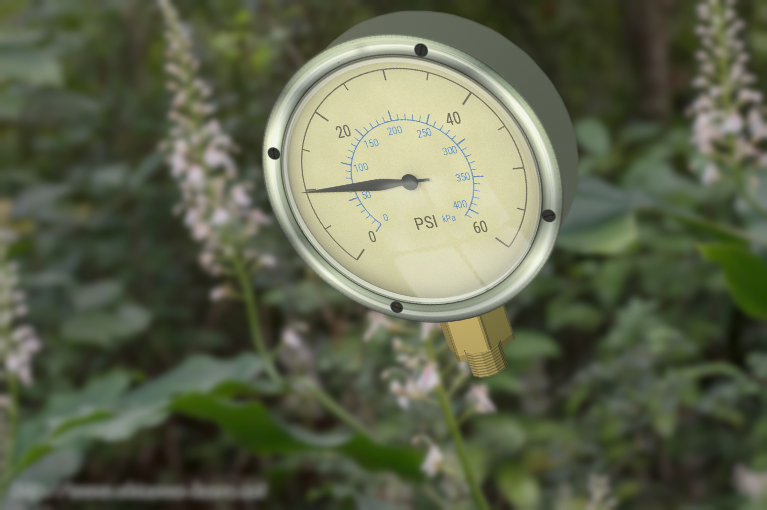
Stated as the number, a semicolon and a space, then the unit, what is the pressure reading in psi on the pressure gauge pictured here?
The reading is 10; psi
